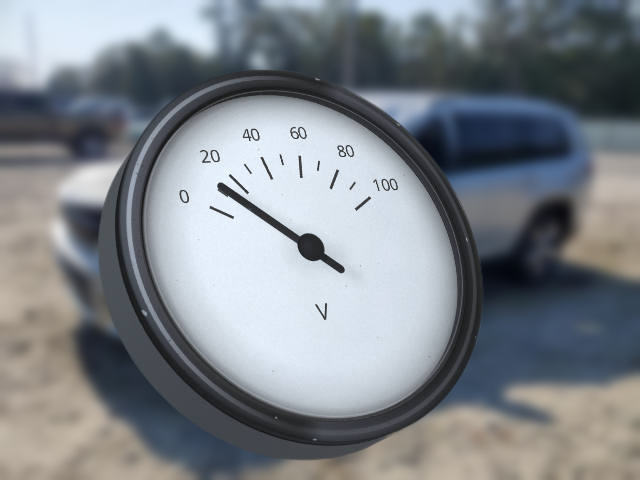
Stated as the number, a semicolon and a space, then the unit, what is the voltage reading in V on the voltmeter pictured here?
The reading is 10; V
